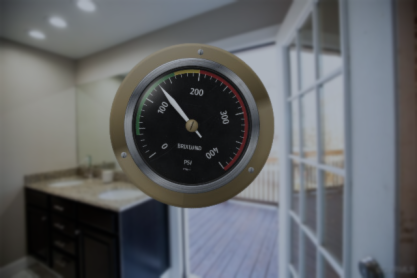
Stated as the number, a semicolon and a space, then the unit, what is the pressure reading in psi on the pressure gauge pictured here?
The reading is 130; psi
